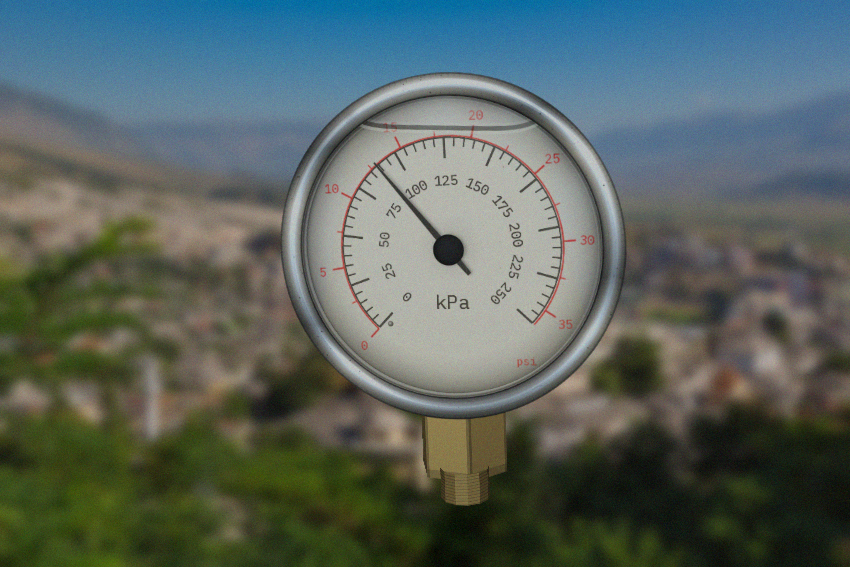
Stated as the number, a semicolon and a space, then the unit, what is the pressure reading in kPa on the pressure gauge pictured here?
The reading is 90; kPa
